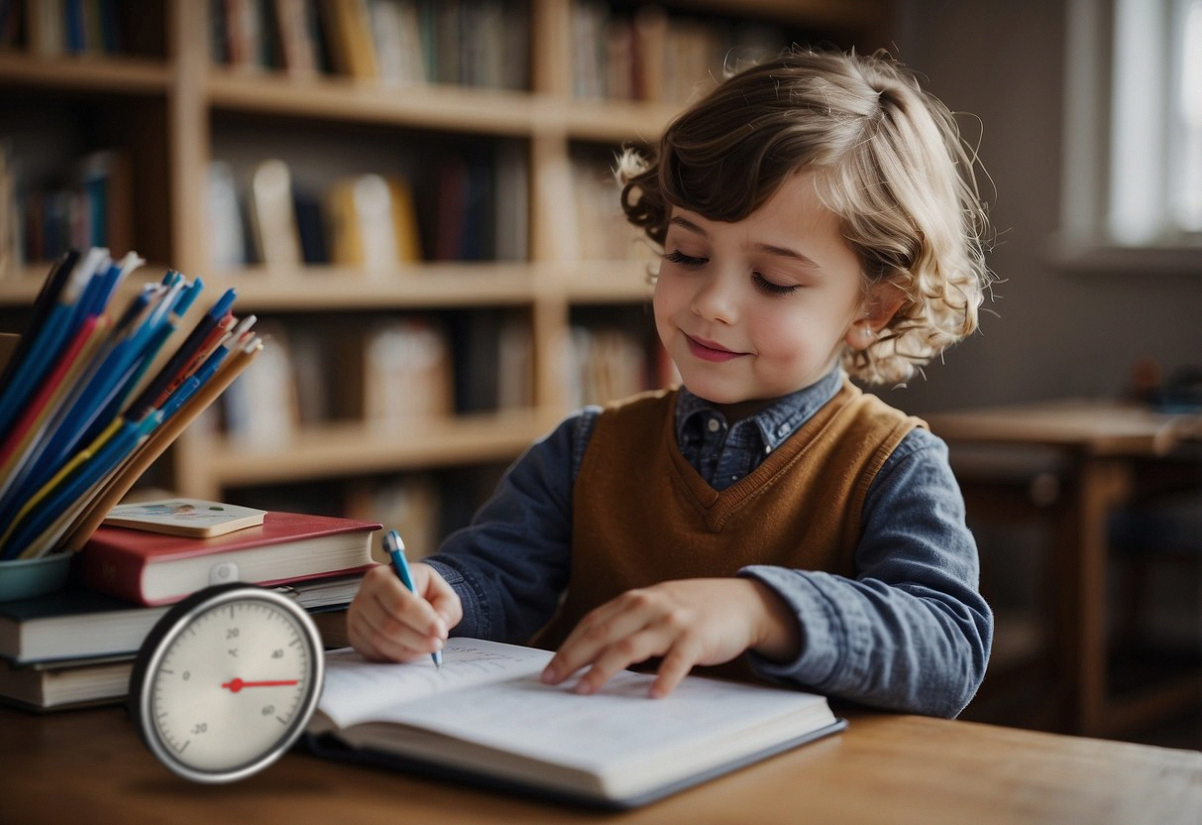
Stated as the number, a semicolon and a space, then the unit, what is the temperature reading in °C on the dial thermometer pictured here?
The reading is 50; °C
